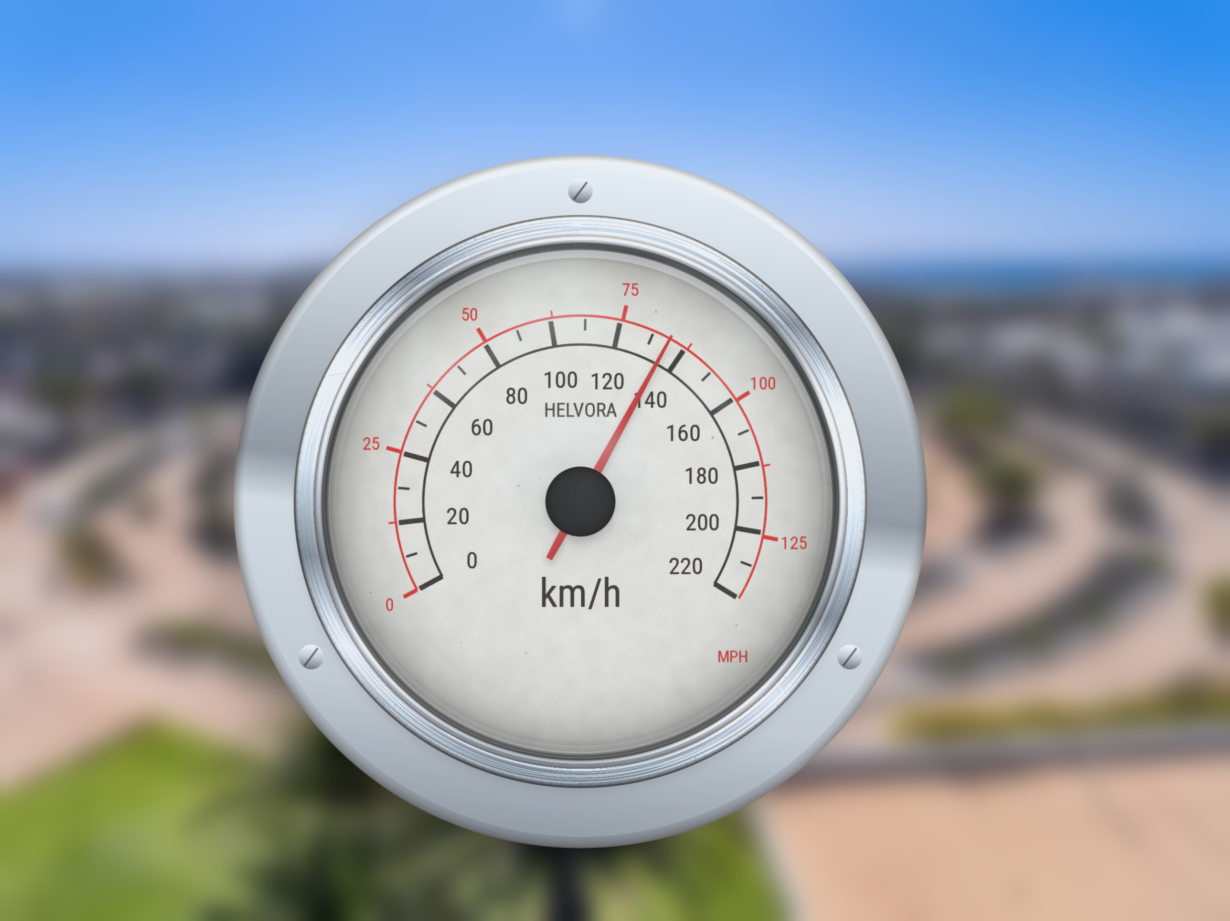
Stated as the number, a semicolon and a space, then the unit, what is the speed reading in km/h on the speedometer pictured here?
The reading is 135; km/h
